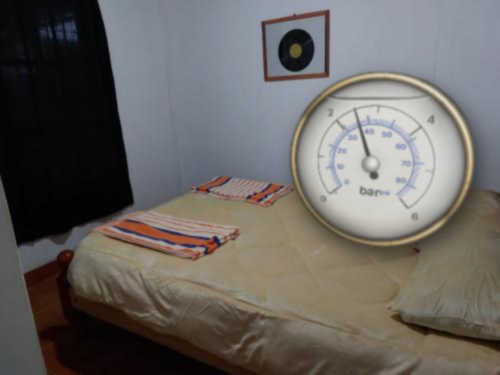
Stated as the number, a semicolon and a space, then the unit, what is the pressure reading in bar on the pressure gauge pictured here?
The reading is 2.5; bar
